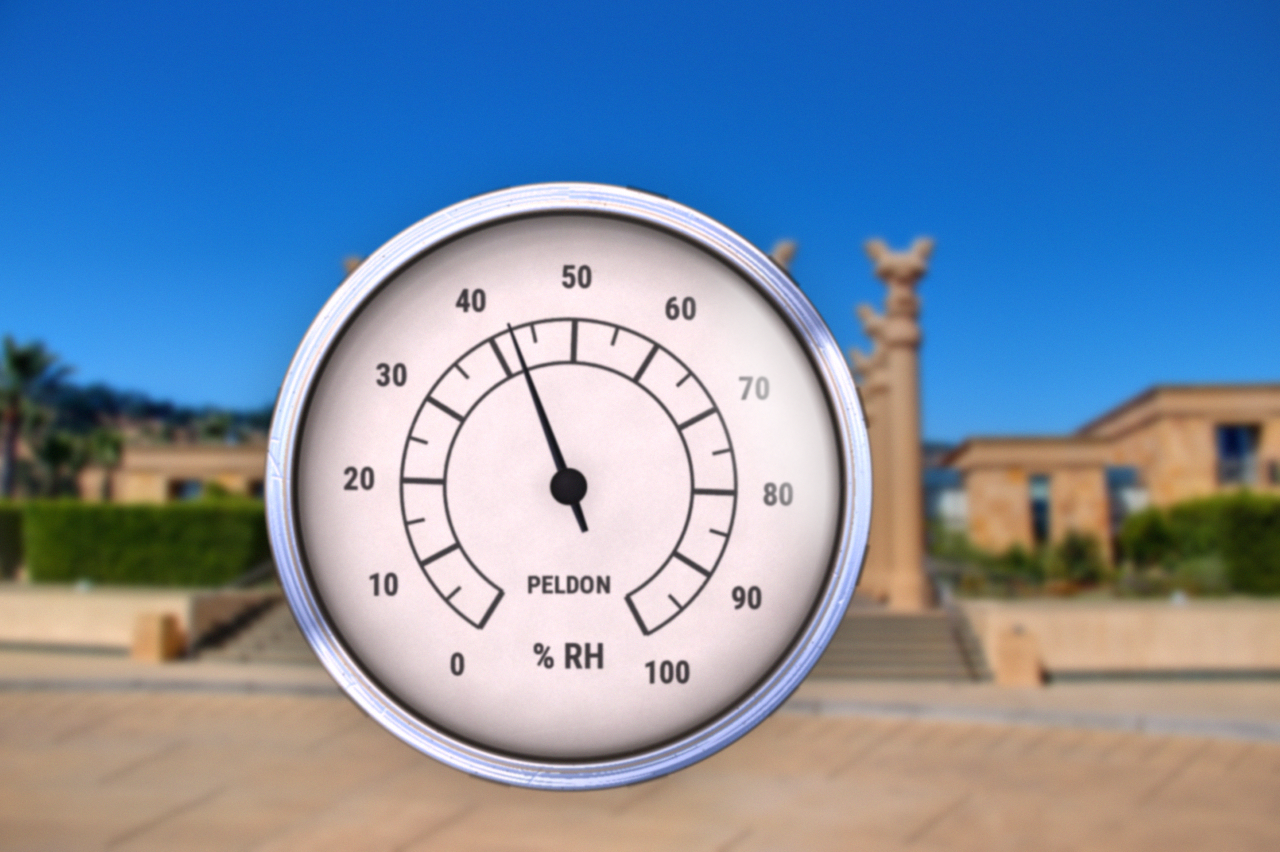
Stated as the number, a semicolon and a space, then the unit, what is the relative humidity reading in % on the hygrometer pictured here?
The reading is 42.5; %
